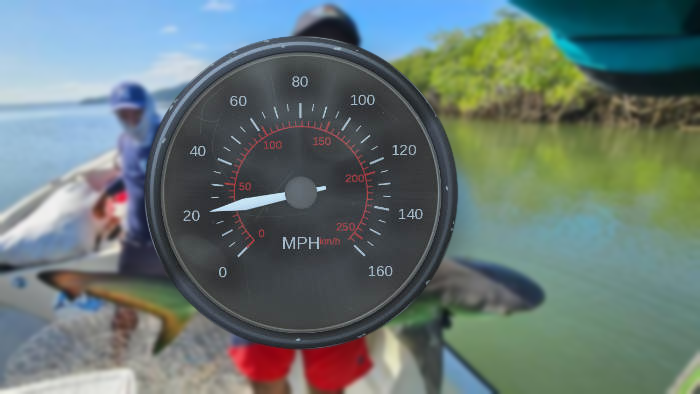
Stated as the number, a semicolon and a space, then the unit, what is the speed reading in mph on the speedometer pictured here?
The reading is 20; mph
